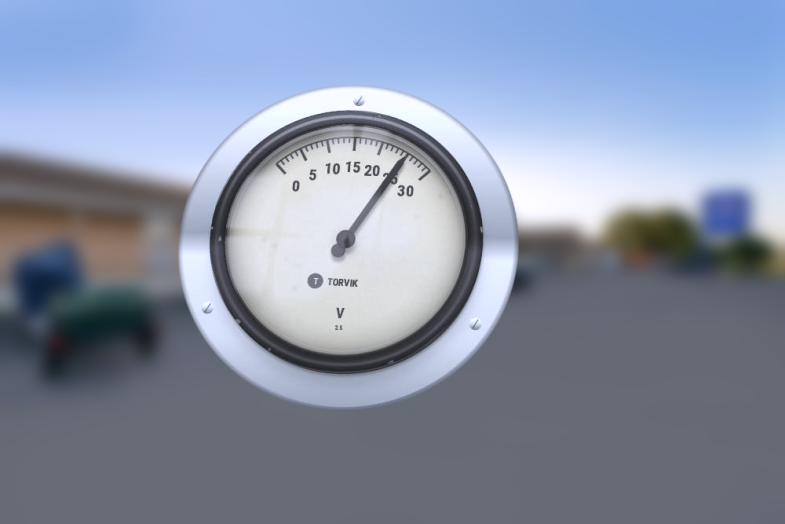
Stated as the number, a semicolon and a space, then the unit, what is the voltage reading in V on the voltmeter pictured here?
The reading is 25; V
